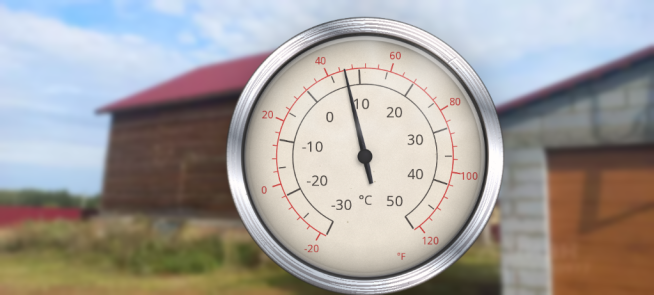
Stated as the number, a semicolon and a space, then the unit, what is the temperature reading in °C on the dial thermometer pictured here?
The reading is 7.5; °C
